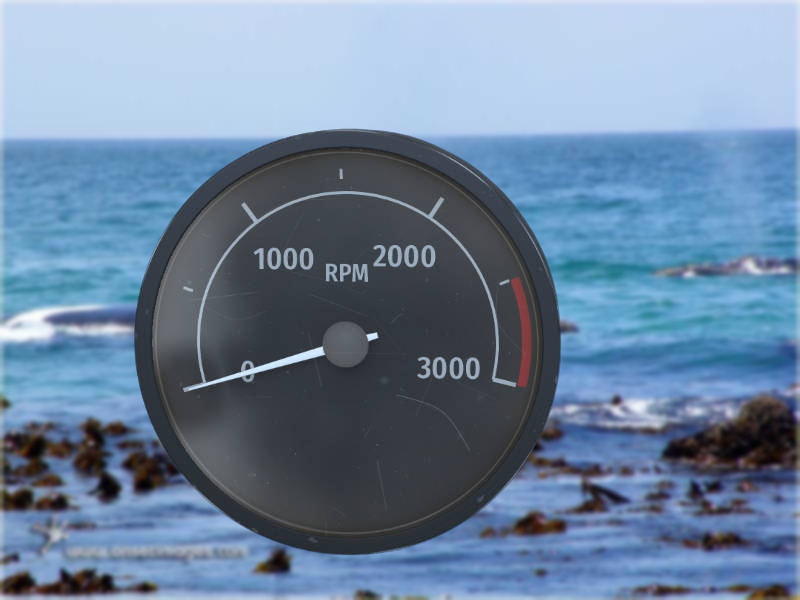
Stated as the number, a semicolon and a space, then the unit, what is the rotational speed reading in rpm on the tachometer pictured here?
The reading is 0; rpm
